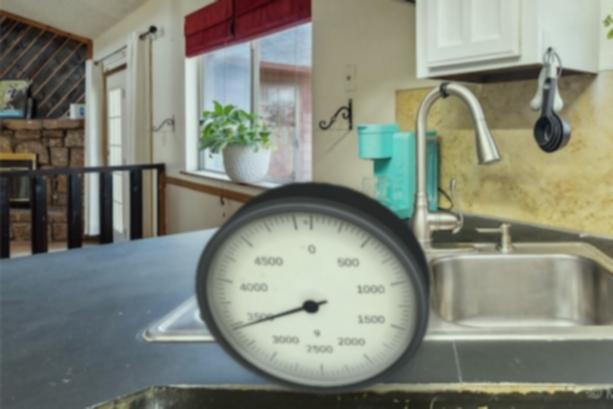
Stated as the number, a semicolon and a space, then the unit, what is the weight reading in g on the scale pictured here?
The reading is 3500; g
